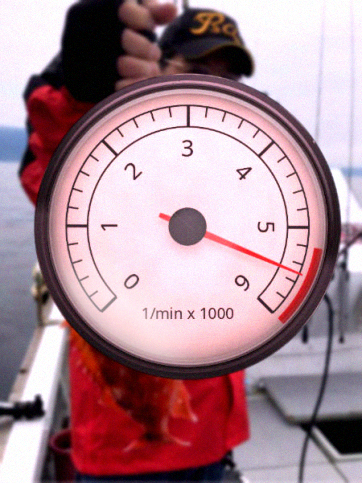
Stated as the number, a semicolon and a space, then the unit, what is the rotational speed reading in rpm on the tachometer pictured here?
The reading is 5500; rpm
